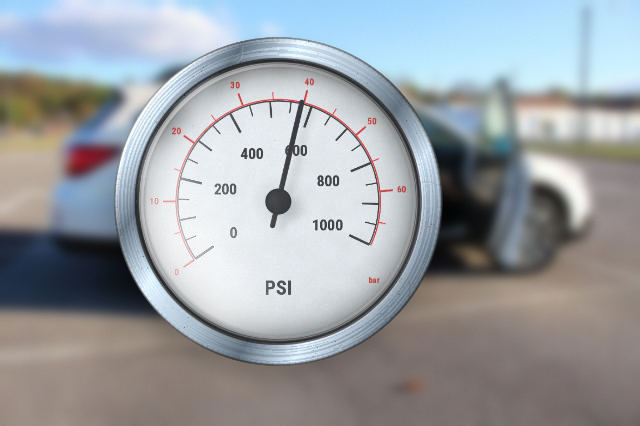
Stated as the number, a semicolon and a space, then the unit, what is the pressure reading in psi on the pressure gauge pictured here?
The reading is 575; psi
